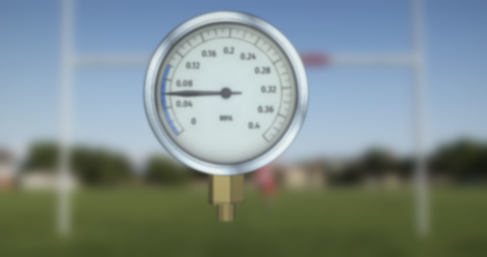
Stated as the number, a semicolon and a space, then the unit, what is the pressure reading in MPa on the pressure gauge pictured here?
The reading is 0.06; MPa
